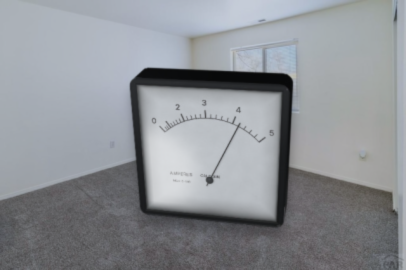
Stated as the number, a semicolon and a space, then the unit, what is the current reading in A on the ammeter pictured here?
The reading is 4.2; A
